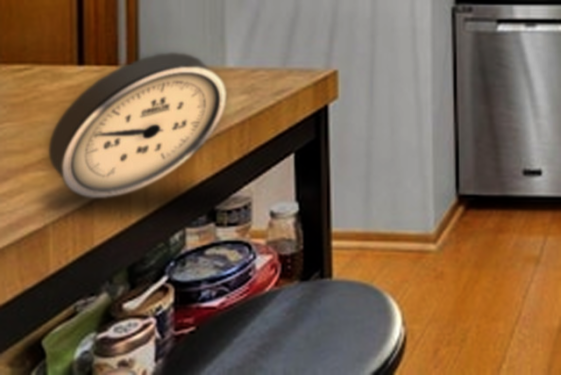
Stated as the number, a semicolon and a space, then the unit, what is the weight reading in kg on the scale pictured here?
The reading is 0.75; kg
